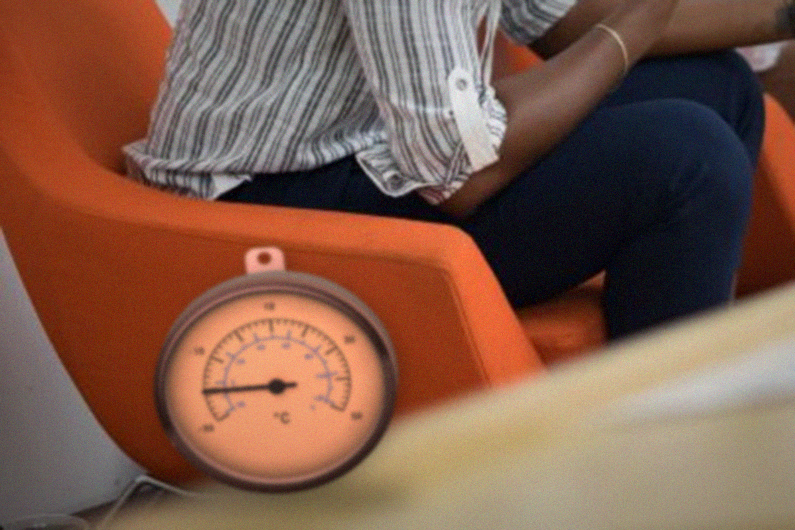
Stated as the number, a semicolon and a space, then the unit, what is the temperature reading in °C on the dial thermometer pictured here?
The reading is -20; °C
